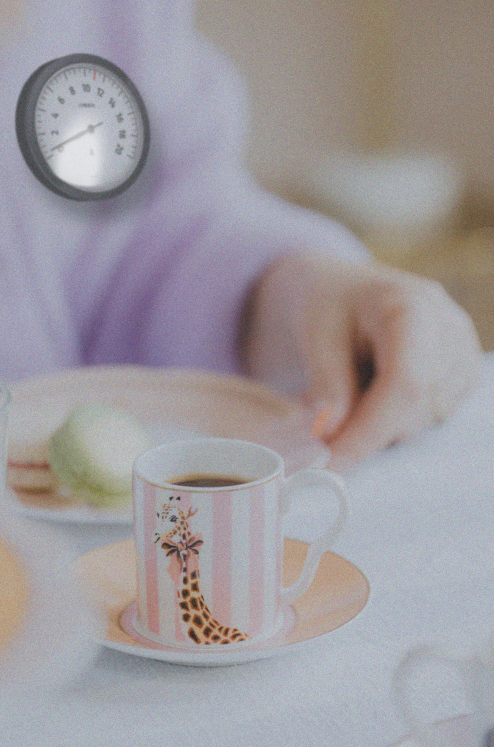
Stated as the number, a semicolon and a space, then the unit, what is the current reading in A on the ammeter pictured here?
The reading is 0.5; A
